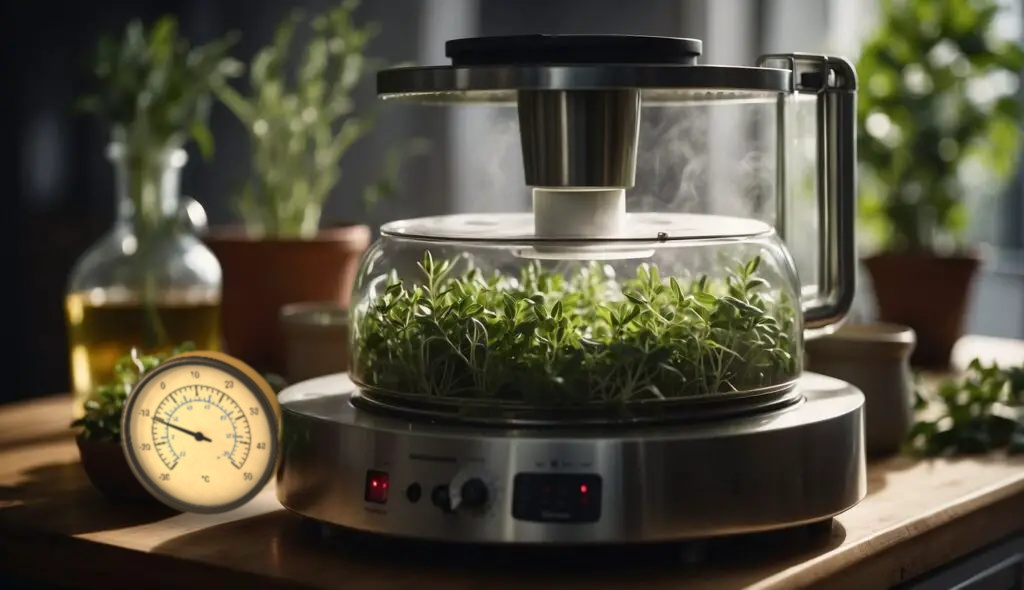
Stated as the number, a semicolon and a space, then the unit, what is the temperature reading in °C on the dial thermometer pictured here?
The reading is -10; °C
